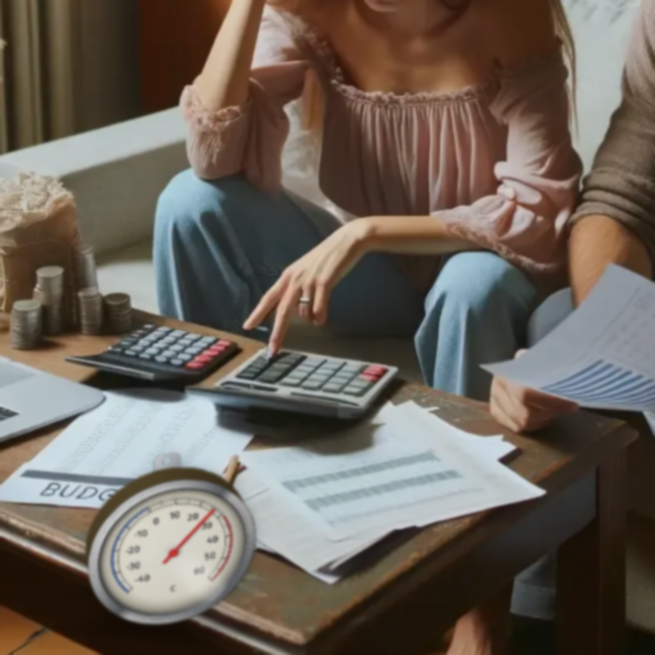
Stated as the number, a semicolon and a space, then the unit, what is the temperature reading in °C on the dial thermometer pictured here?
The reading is 25; °C
